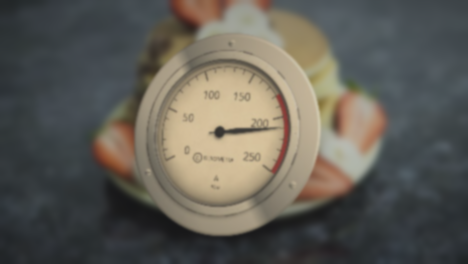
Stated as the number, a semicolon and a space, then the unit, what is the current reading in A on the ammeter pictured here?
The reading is 210; A
